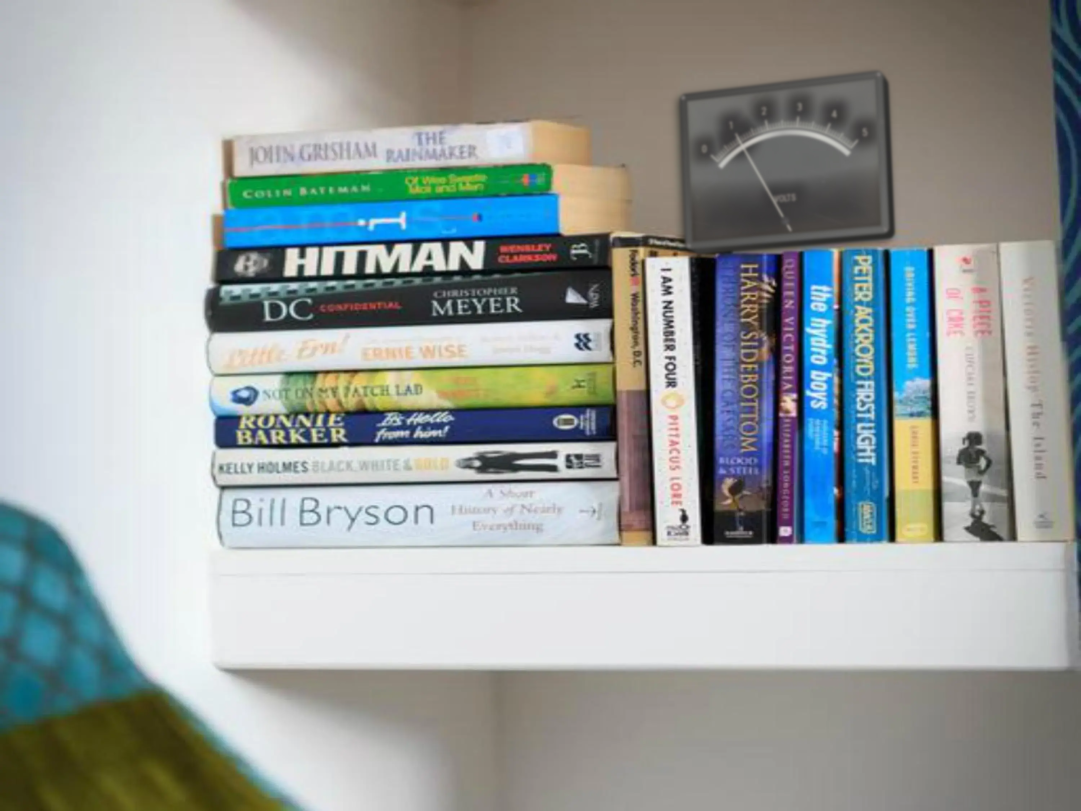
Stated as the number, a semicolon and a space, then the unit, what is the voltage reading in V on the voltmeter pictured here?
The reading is 1; V
